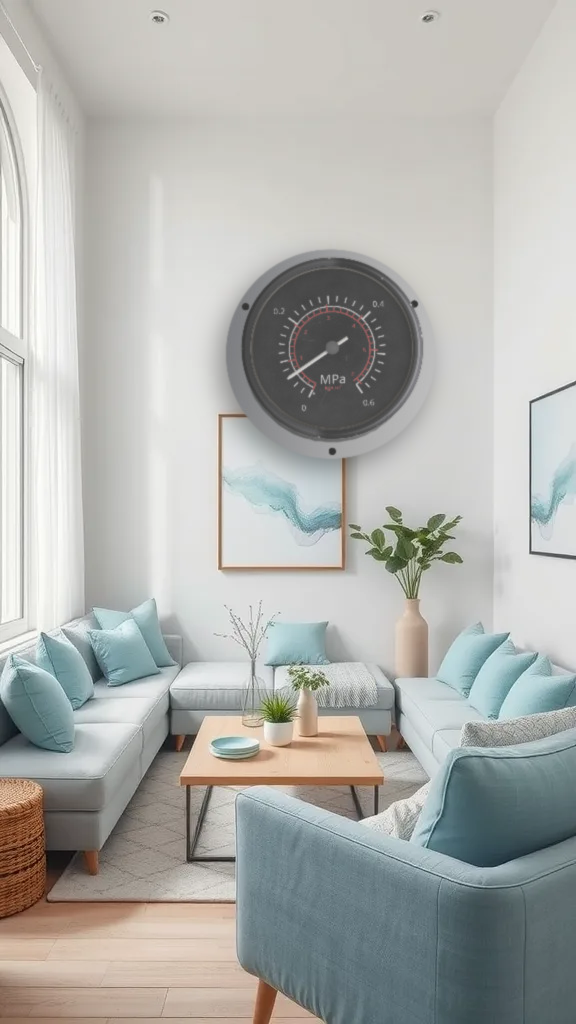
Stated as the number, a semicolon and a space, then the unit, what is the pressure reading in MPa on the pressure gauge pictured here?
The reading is 0.06; MPa
